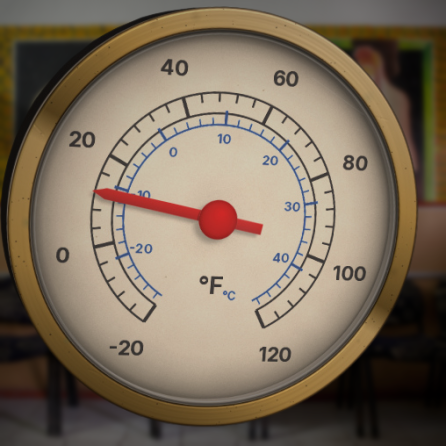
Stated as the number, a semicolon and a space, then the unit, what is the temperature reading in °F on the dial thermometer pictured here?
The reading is 12; °F
